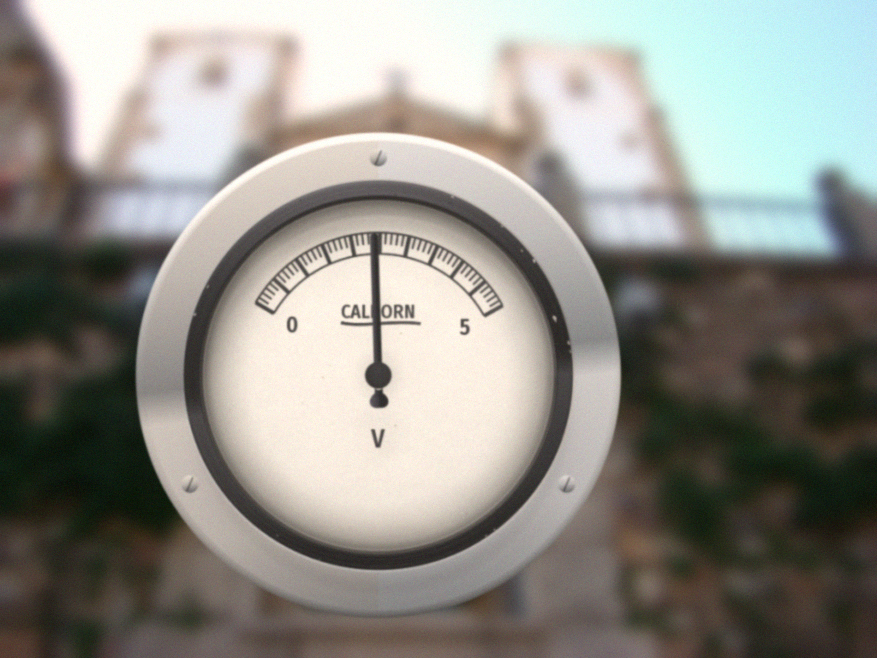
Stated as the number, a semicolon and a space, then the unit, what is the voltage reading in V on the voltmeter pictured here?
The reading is 2.4; V
